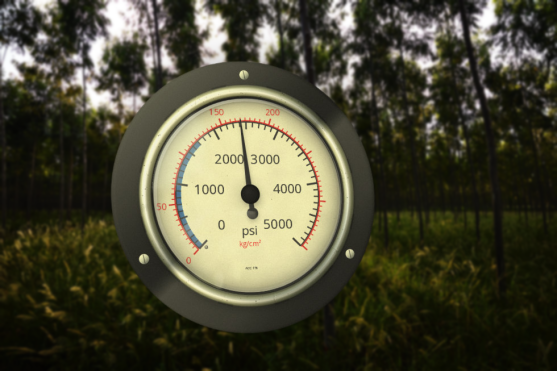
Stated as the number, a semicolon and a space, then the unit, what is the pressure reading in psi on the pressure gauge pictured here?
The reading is 2400; psi
